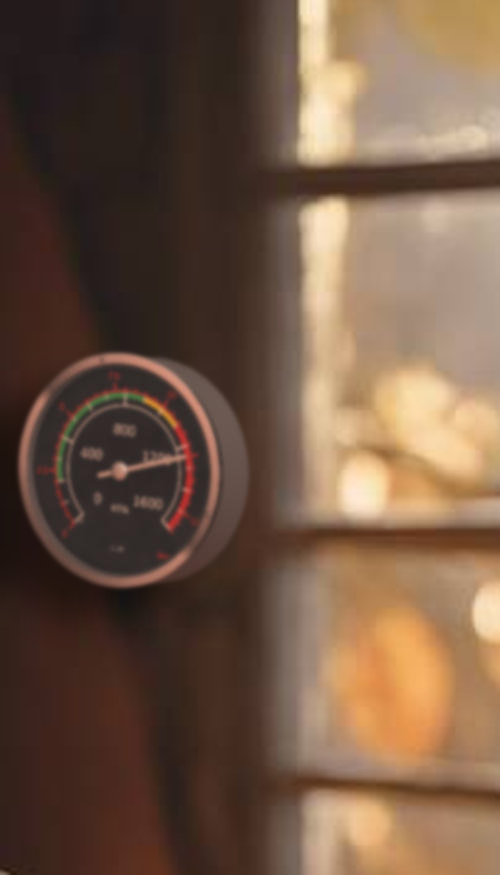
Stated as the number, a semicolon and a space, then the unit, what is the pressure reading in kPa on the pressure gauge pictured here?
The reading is 1250; kPa
